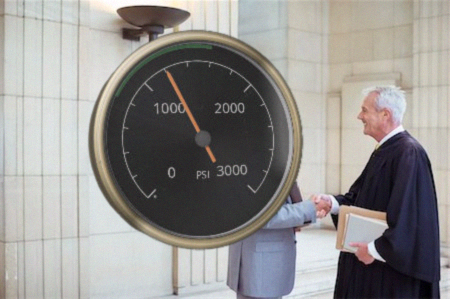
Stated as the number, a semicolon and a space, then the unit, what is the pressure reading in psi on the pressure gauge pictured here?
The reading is 1200; psi
